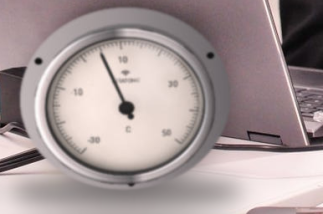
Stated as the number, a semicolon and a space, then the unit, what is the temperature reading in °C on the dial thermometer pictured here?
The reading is 5; °C
